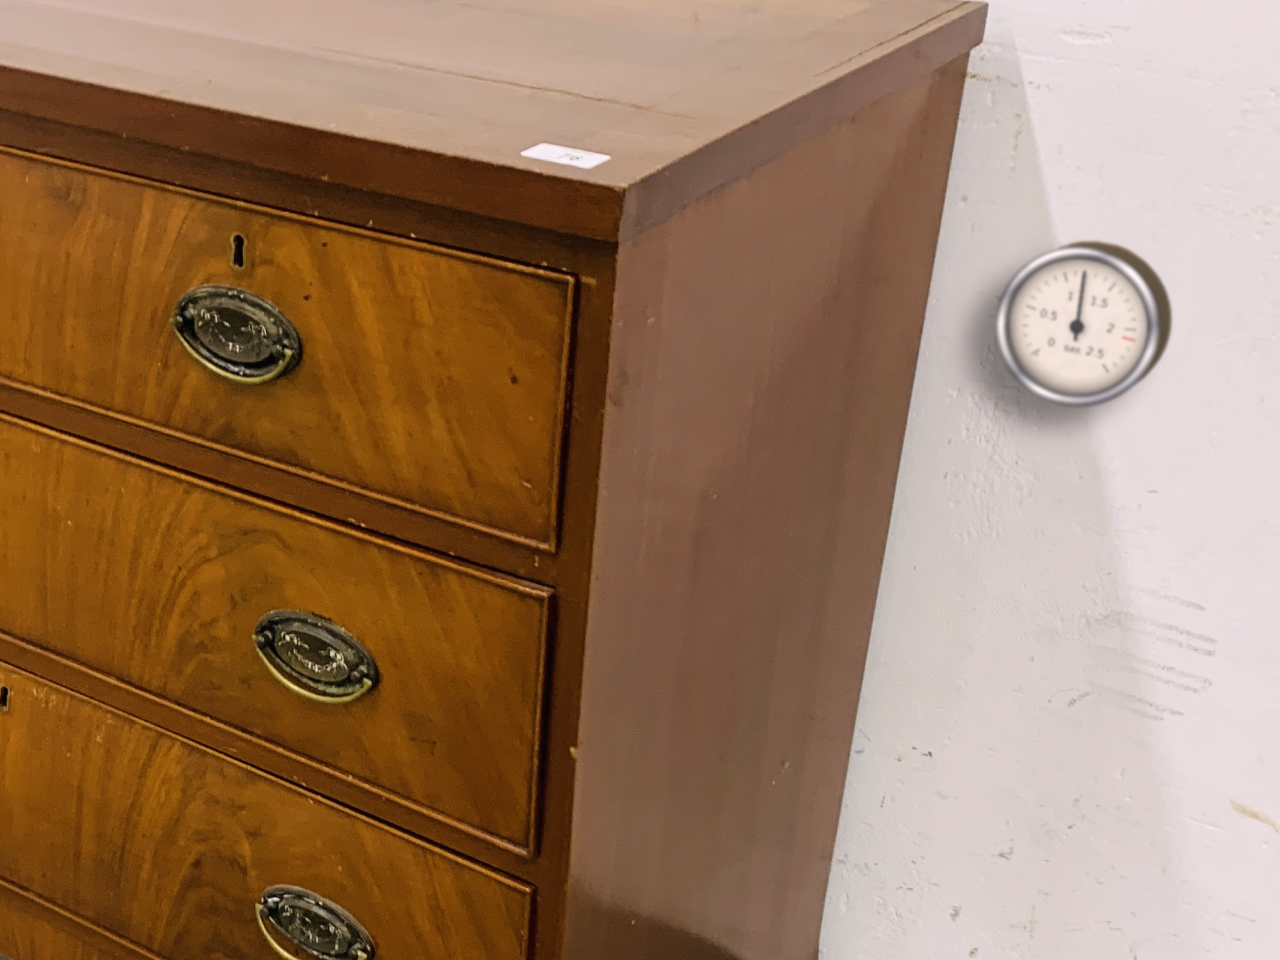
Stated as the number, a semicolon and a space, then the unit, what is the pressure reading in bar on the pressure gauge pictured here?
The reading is 1.2; bar
